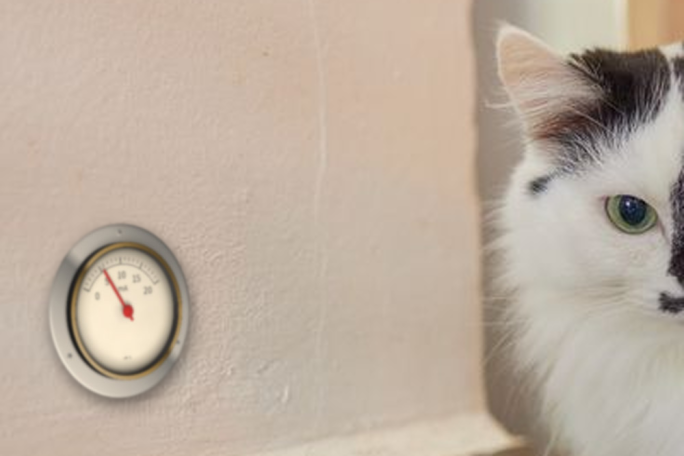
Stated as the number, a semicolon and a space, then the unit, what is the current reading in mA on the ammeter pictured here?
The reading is 5; mA
